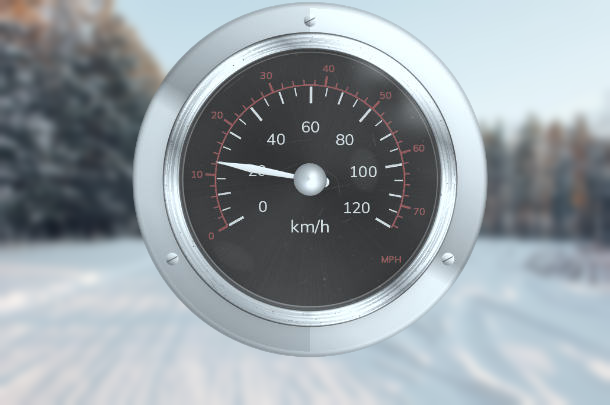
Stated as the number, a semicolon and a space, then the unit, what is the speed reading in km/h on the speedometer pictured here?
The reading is 20; km/h
